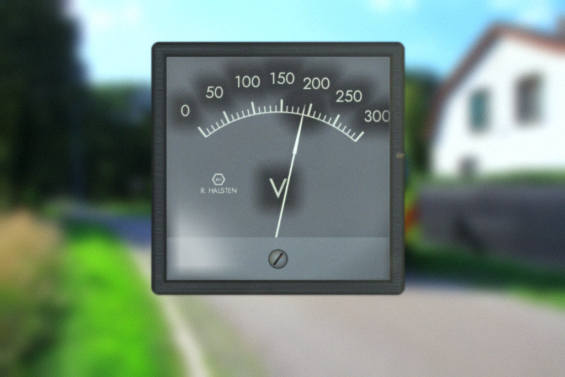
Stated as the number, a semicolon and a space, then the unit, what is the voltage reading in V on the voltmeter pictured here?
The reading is 190; V
